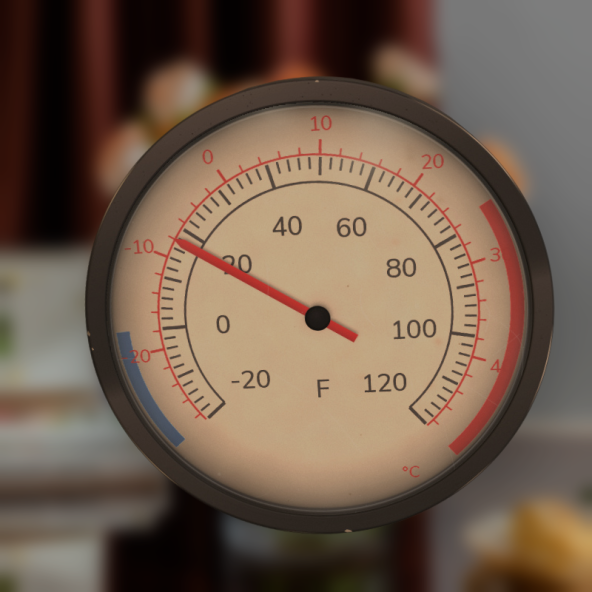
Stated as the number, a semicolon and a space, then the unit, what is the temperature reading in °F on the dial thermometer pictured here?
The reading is 18; °F
